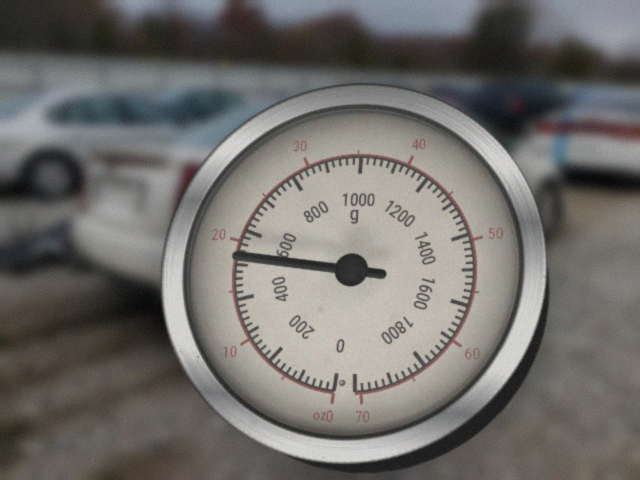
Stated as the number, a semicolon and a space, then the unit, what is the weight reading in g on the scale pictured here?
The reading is 520; g
